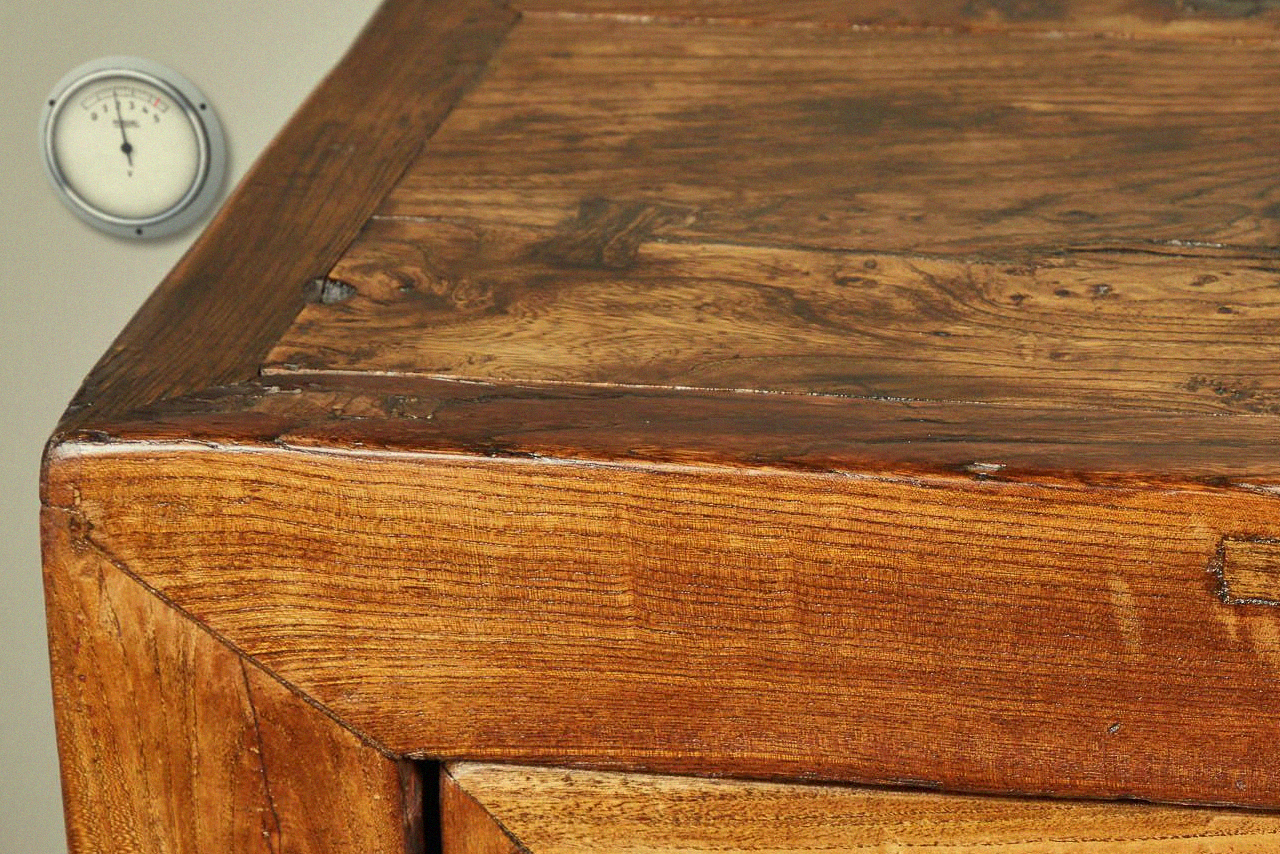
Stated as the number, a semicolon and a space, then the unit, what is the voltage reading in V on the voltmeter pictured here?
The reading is 2; V
